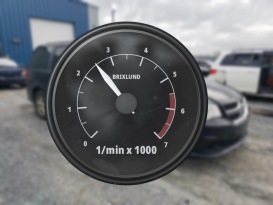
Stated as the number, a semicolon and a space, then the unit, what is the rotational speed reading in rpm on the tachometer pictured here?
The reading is 2500; rpm
